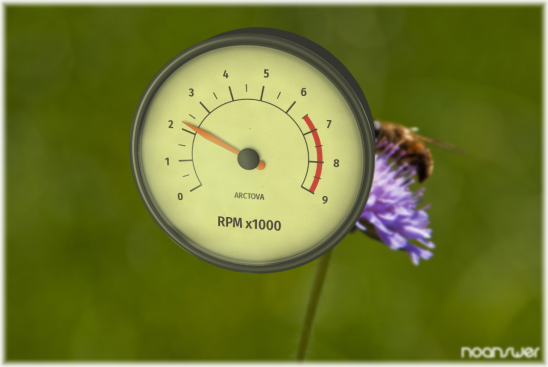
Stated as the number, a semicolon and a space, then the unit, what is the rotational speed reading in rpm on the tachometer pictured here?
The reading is 2250; rpm
